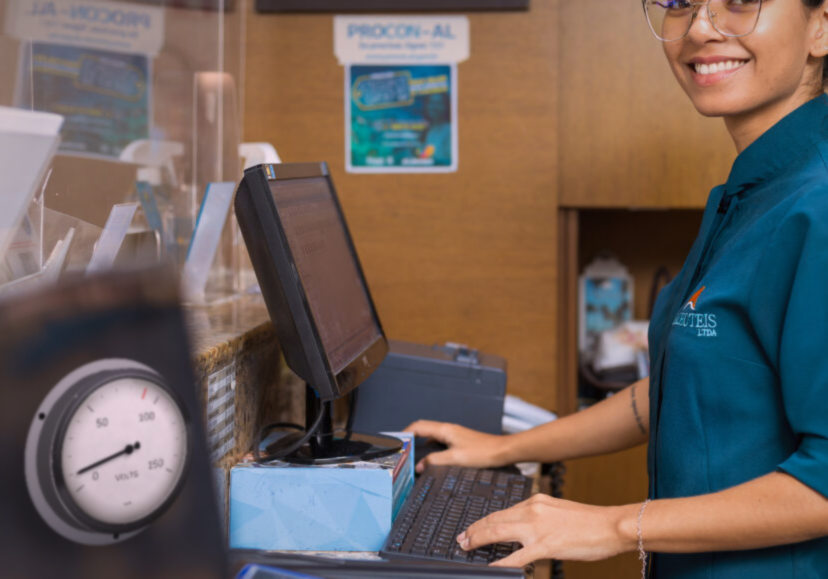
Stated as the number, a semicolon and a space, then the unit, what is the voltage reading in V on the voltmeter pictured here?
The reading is 10; V
